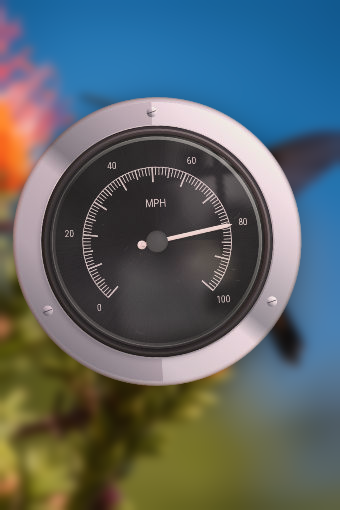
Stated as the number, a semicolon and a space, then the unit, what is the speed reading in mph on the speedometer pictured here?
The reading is 80; mph
